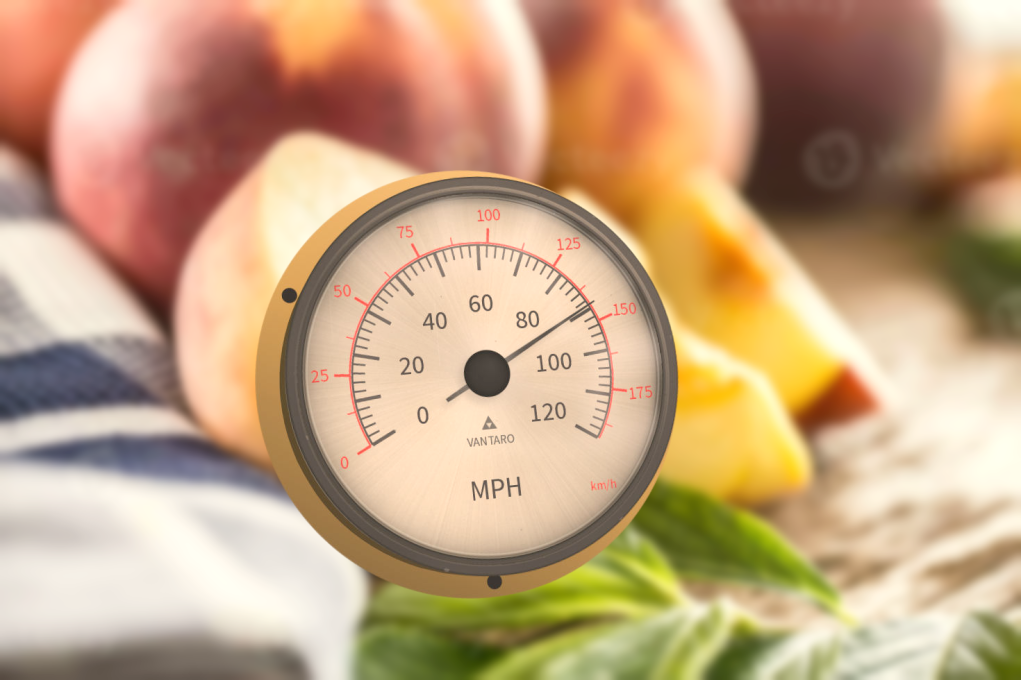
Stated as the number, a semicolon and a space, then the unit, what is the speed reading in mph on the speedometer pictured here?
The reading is 89; mph
